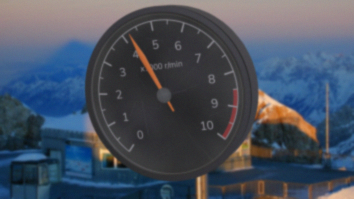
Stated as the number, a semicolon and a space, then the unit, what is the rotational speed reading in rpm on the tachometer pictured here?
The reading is 4250; rpm
